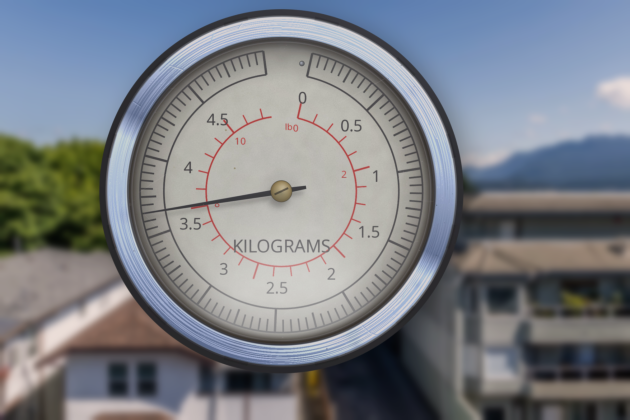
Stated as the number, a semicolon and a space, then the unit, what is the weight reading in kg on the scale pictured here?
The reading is 3.65; kg
